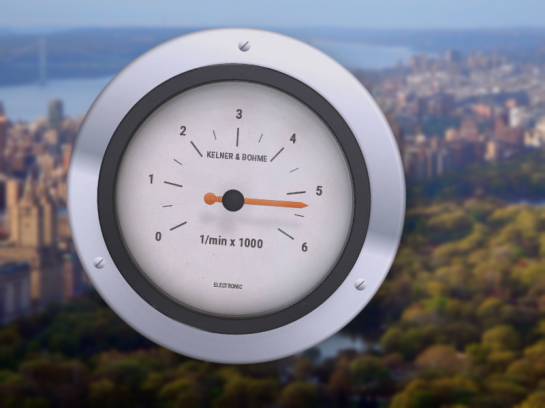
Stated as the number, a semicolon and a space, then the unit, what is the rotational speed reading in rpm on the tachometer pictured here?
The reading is 5250; rpm
